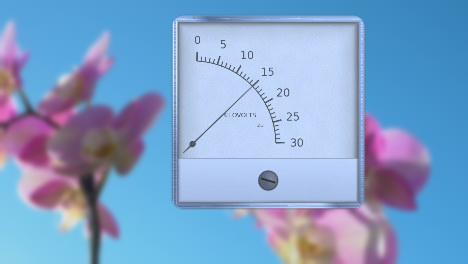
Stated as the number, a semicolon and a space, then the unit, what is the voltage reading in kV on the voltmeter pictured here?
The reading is 15; kV
